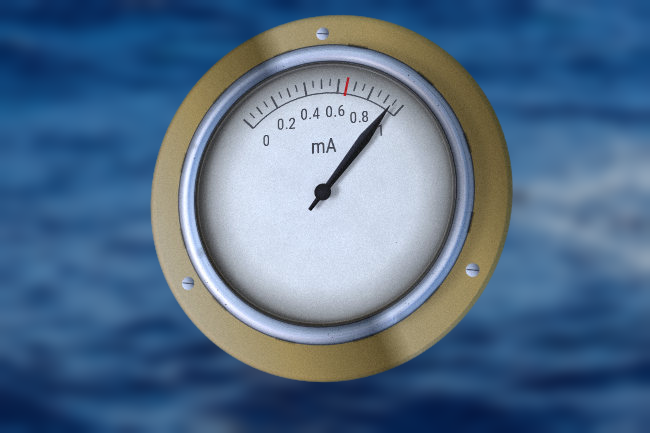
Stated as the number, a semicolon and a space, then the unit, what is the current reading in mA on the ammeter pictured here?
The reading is 0.95; mA
